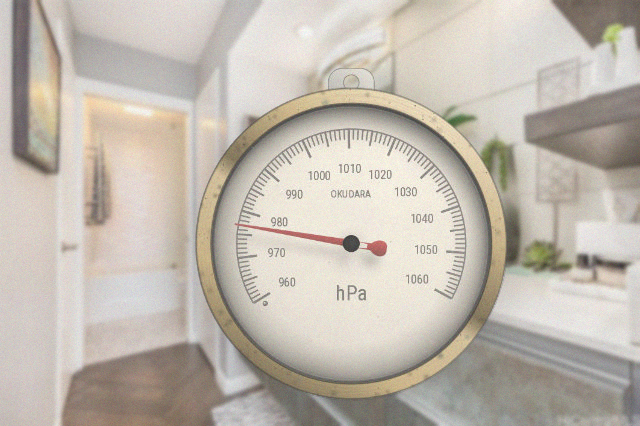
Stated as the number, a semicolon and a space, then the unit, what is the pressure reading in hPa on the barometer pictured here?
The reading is 977; hPa
